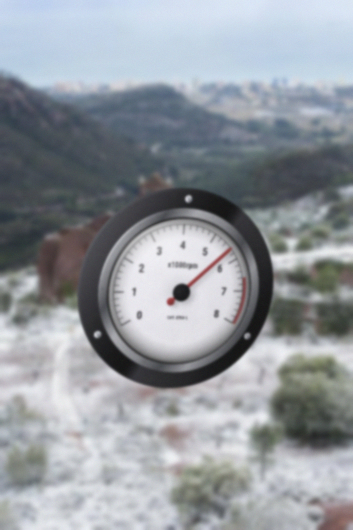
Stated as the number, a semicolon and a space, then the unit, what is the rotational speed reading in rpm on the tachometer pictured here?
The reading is 5600; rpm
